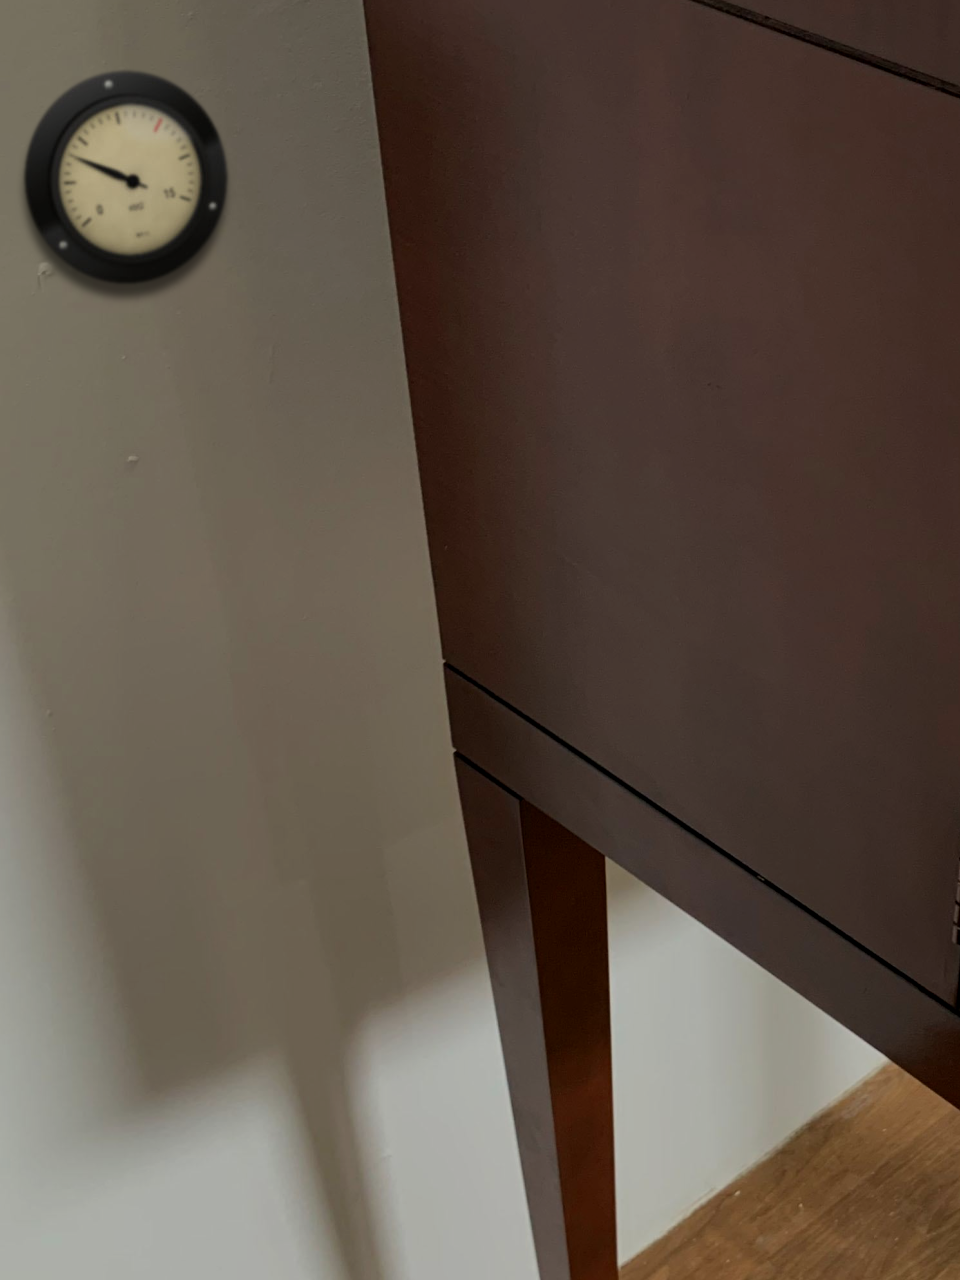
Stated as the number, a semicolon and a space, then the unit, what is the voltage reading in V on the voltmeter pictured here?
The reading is 4; V
